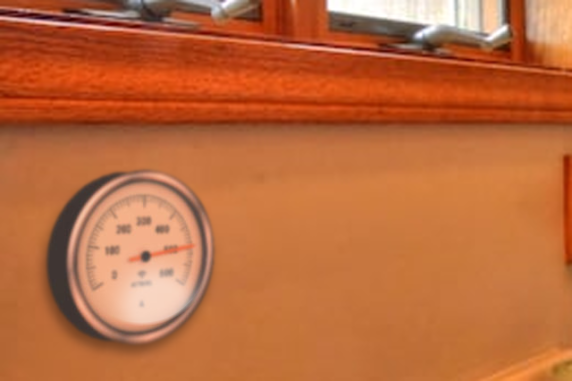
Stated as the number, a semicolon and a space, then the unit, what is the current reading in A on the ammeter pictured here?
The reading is 500; A
